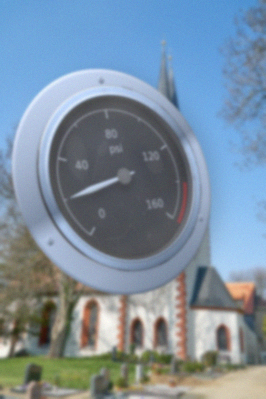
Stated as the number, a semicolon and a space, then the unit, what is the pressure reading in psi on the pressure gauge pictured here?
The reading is 20; psi
